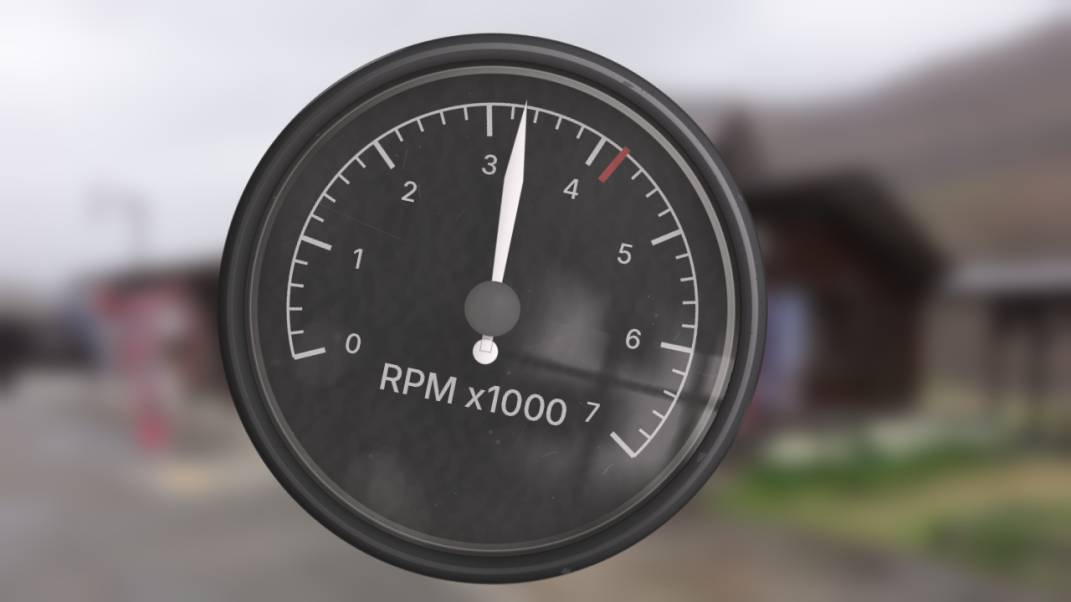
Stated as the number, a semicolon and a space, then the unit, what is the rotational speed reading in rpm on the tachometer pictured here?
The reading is 3300; rpm
